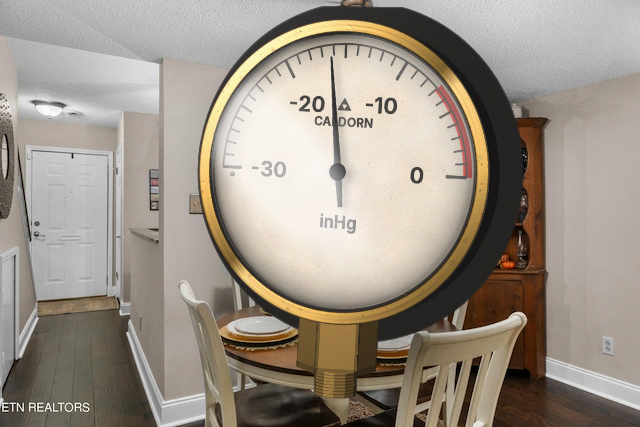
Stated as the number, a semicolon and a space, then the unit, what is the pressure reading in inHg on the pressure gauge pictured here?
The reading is -16; inHg
